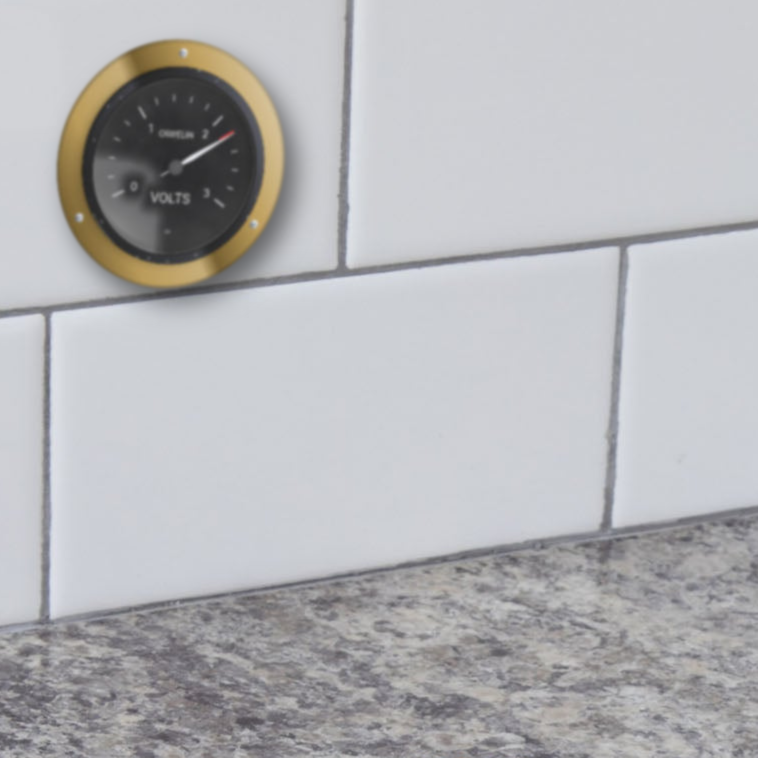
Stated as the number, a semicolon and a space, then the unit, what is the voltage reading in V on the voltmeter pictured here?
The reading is 2.2; V
